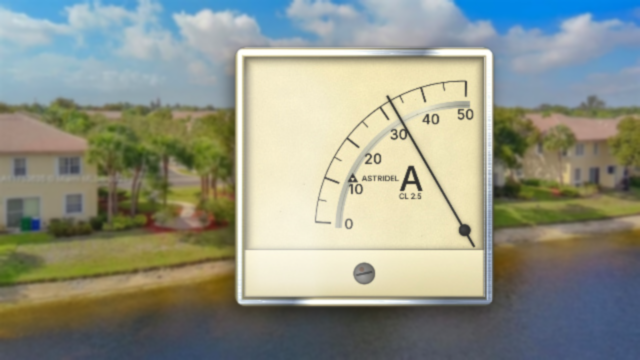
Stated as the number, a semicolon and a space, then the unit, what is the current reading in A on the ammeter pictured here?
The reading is 32.5; A
